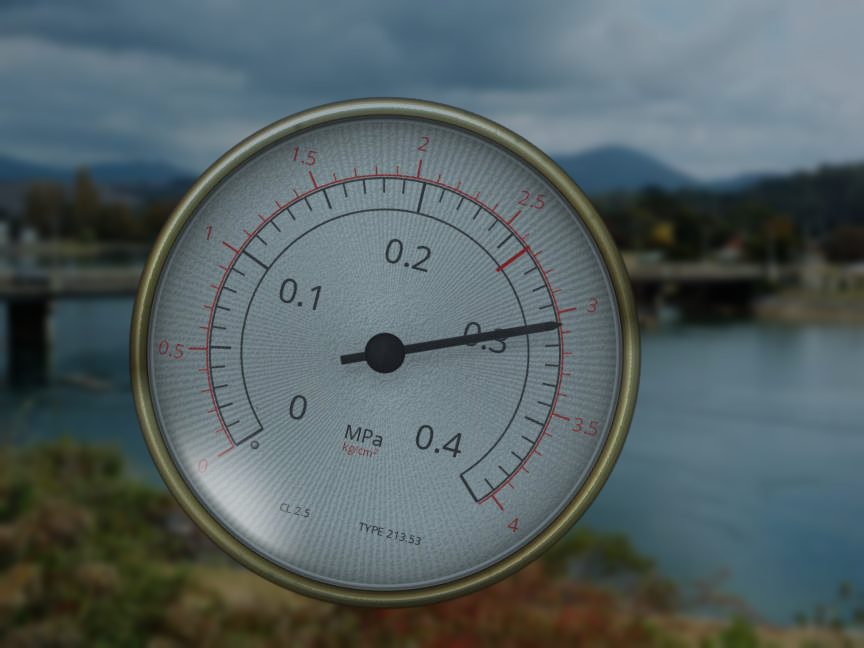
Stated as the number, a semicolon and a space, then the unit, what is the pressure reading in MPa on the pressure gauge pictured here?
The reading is 0.3; MPa
